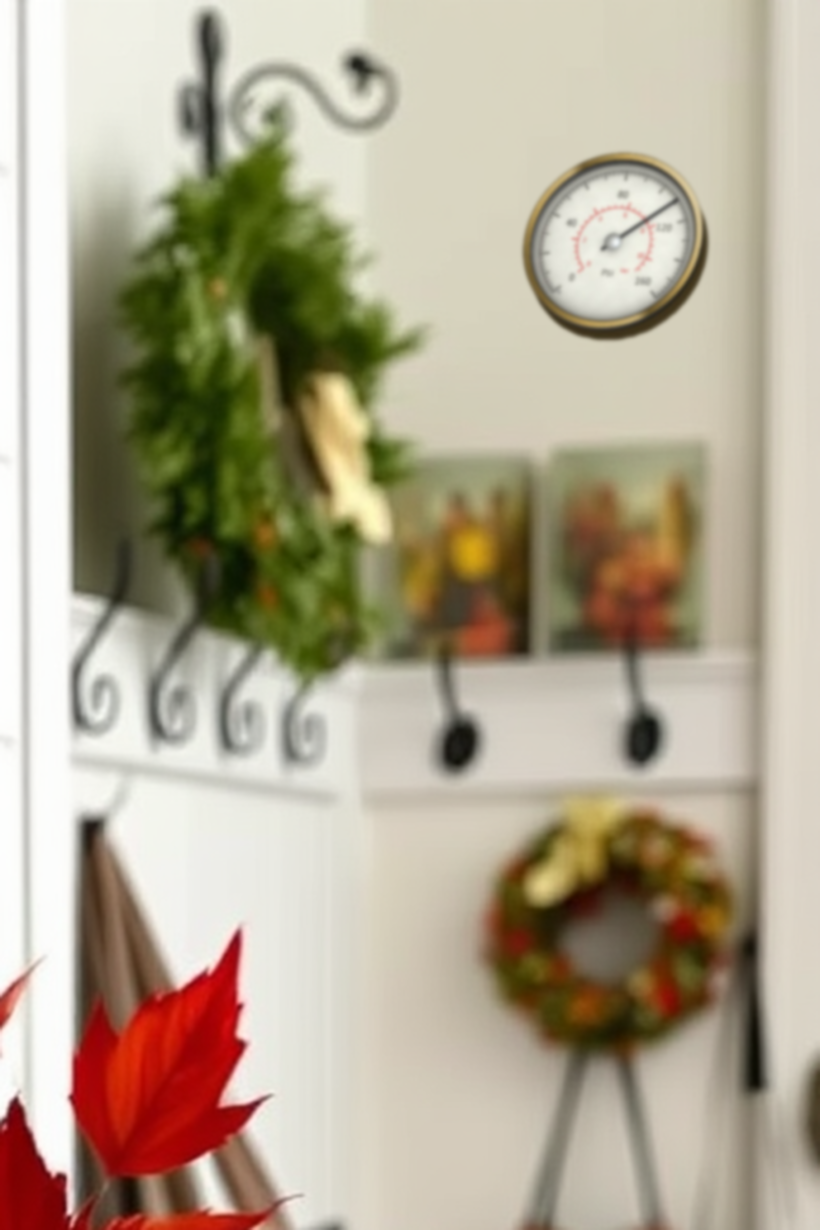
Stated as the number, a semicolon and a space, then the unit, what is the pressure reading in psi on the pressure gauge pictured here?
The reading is 110; psi
